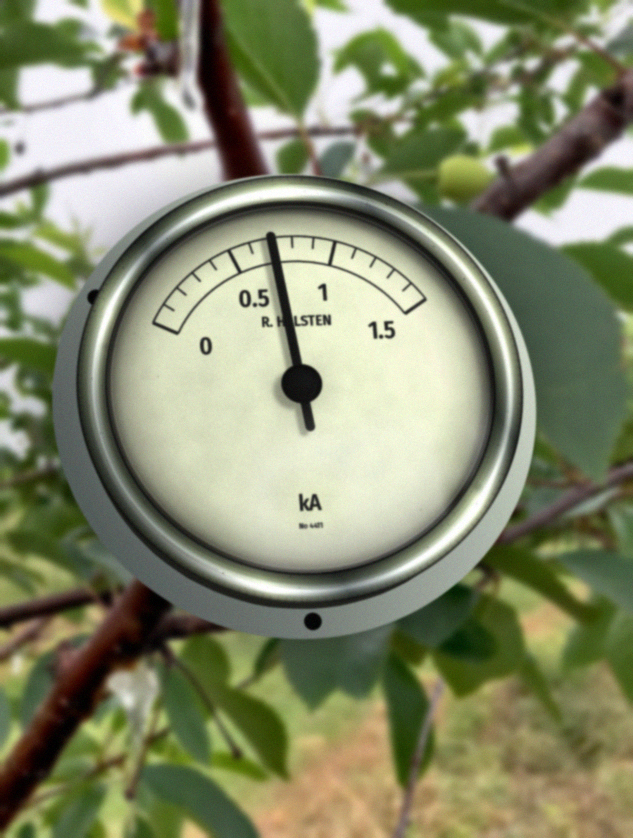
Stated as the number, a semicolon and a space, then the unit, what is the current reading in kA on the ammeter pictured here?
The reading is 0.7; kA
